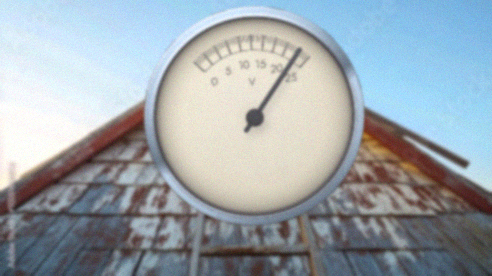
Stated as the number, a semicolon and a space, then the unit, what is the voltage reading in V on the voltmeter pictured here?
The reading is 22.5; V
